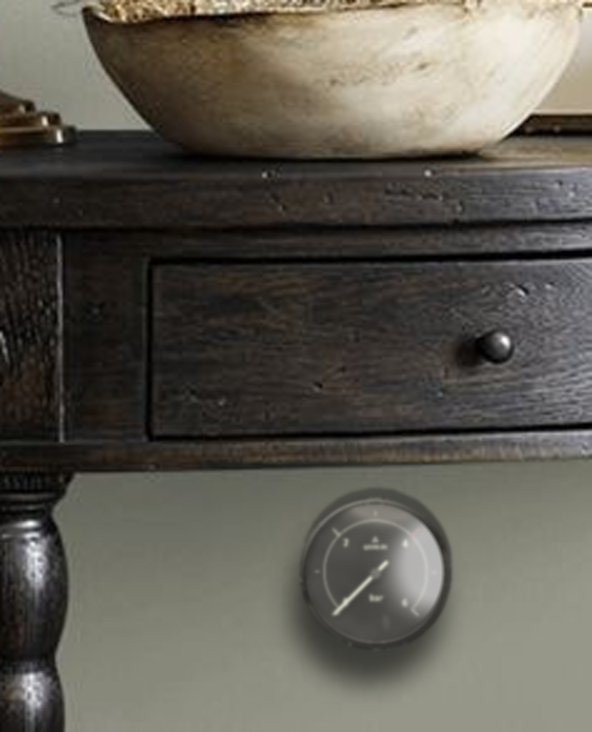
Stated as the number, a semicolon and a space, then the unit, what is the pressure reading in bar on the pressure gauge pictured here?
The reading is 0; bar
